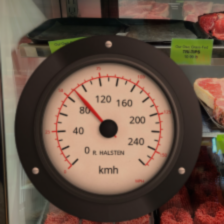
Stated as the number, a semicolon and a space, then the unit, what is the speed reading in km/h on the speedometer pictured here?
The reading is 90; km/h
